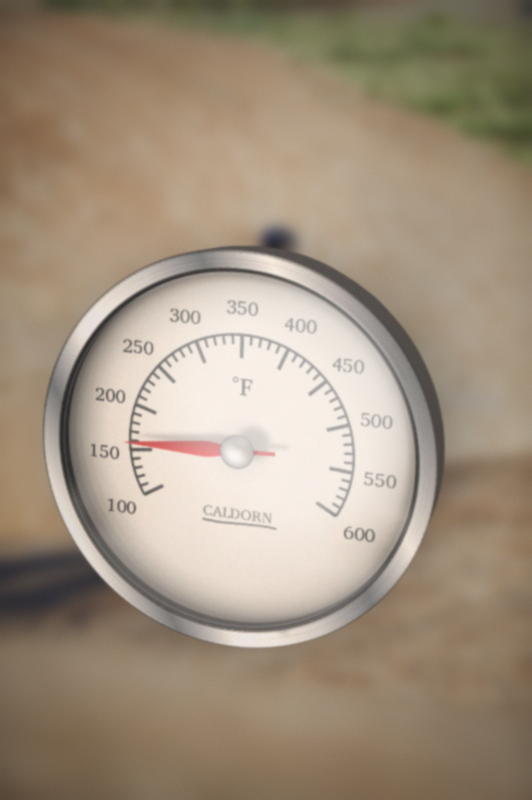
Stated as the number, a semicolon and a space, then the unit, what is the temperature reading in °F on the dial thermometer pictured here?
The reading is 160; °F
